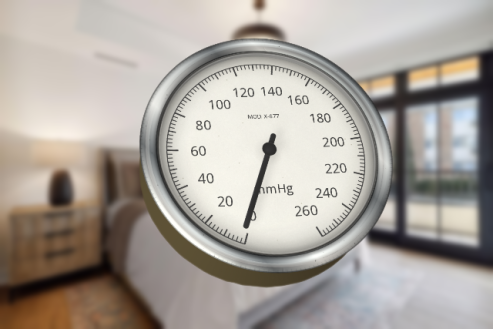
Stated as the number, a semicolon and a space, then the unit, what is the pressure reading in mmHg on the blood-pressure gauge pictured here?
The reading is 2; mmHg
